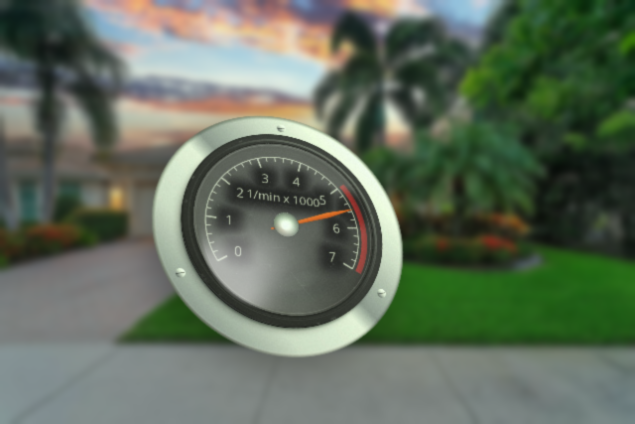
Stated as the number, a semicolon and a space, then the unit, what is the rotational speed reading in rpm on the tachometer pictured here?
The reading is 5600; rpm
